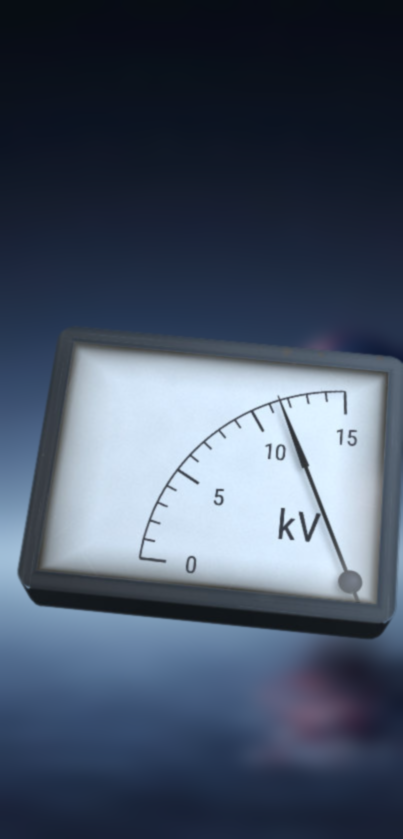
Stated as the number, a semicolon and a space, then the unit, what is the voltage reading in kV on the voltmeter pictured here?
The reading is 11.5; kV
